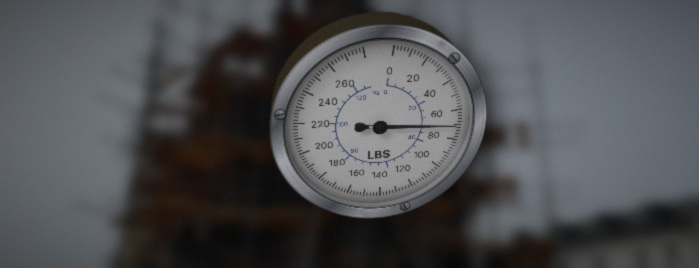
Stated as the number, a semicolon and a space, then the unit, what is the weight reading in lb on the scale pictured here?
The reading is 70; lb
